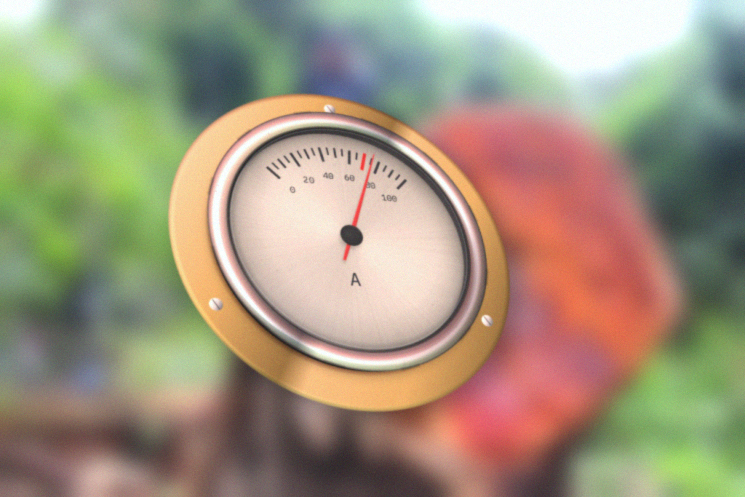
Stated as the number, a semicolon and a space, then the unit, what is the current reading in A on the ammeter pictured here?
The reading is 75; A
